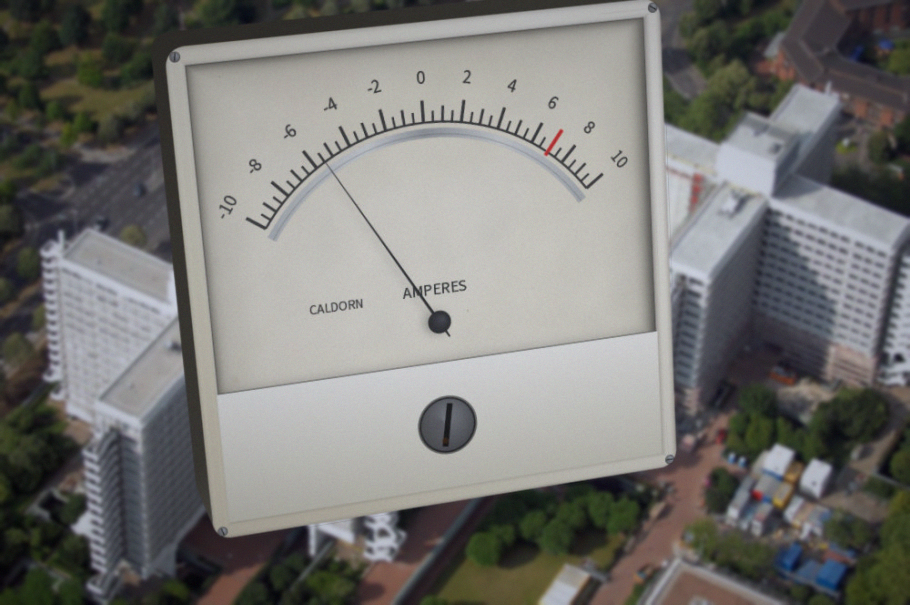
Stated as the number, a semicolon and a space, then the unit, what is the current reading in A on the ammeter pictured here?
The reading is -5.5; A
